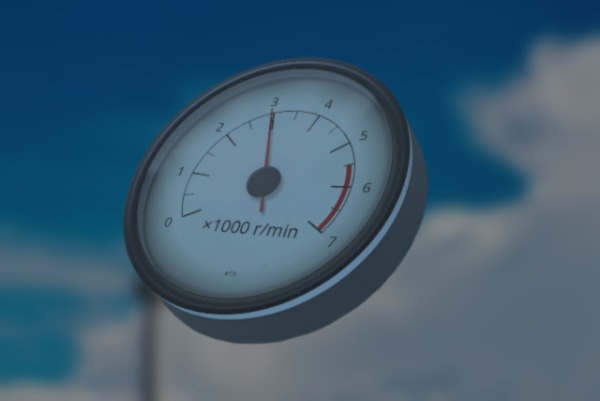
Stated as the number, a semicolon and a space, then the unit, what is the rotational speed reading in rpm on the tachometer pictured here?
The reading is 3000; rpm
